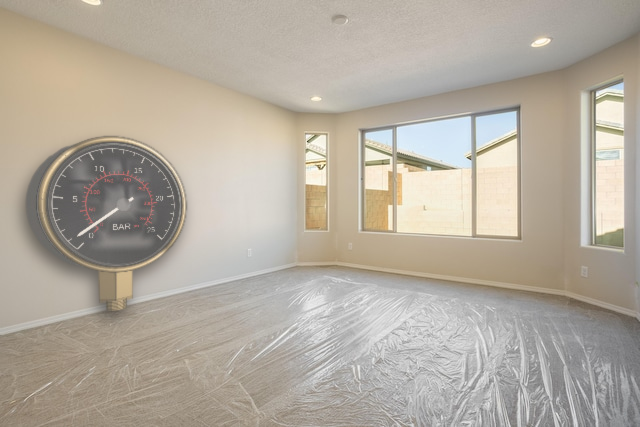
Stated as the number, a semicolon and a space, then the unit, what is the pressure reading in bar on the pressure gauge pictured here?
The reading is 1; bar
